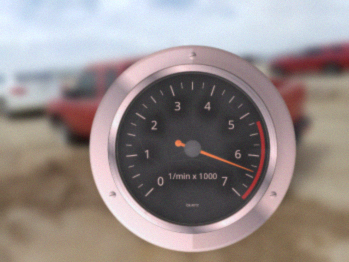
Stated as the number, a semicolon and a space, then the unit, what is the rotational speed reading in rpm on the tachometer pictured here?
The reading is 6375; rpm
